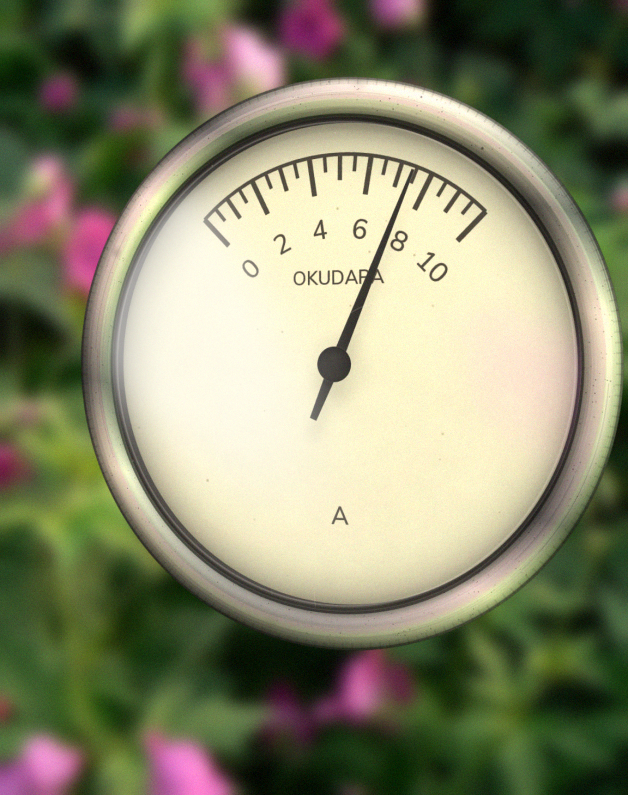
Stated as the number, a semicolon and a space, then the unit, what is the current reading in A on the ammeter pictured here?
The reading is 7.5; A
